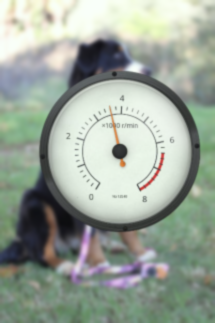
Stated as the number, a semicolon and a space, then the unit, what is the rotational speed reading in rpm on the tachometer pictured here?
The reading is 3600; rpm
